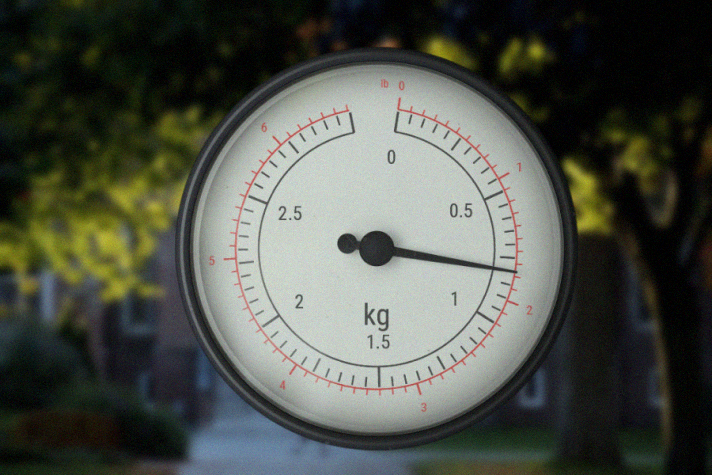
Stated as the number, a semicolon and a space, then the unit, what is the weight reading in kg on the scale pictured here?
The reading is 0.8; kg
